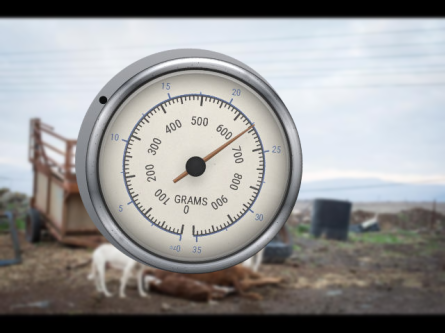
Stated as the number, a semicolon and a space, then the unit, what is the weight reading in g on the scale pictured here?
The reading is 640; g
